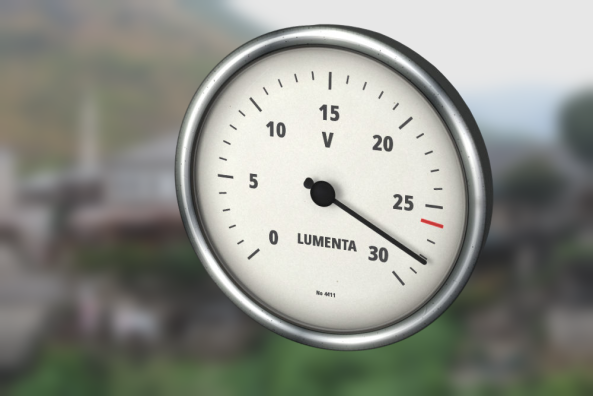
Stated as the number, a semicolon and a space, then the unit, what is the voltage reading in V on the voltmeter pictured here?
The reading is 28; V
